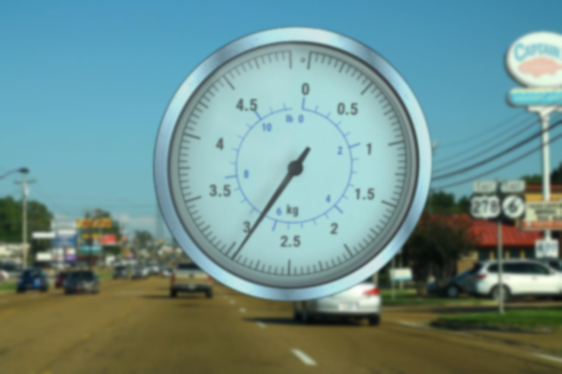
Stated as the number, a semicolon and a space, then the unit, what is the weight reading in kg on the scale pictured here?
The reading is 2.95; kg
